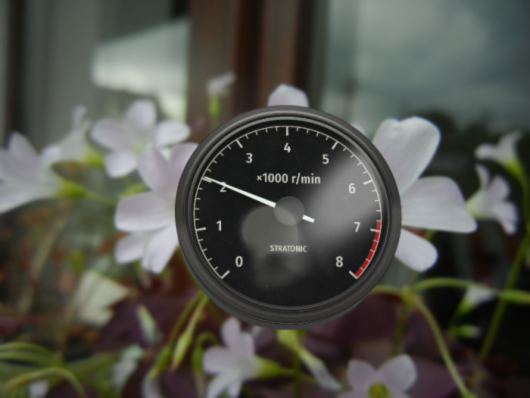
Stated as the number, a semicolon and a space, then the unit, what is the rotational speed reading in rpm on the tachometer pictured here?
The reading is 2000; rpm
